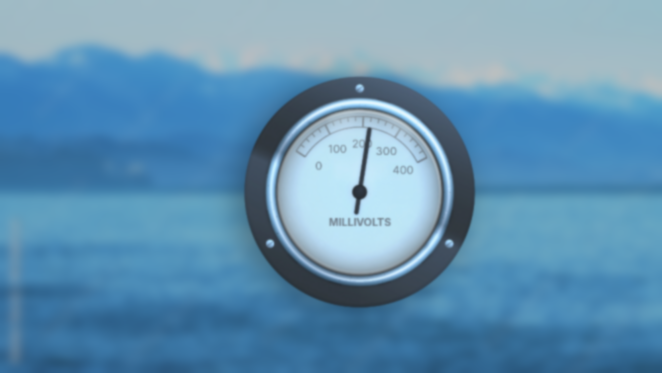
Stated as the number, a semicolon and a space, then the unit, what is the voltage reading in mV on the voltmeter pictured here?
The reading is 220; mV
